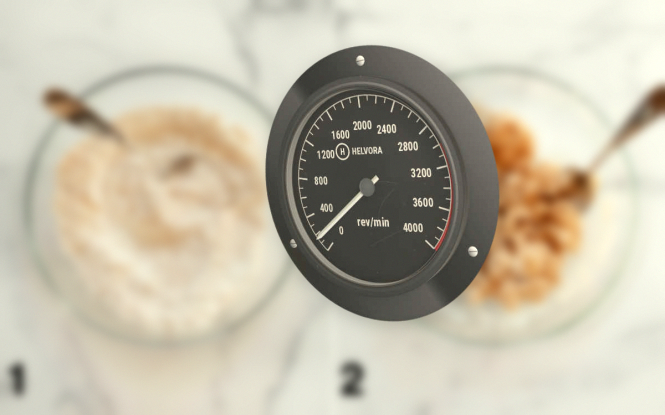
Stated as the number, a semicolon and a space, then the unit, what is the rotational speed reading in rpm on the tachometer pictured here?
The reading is 150; rpm
